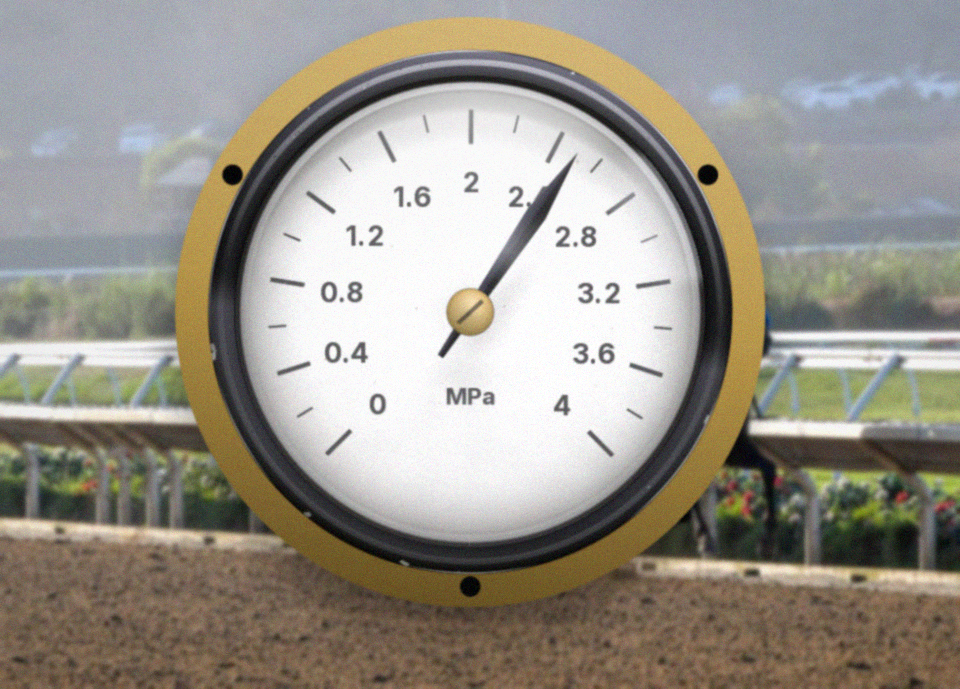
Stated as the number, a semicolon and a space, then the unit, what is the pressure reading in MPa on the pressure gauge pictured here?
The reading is 2.5; MPa
